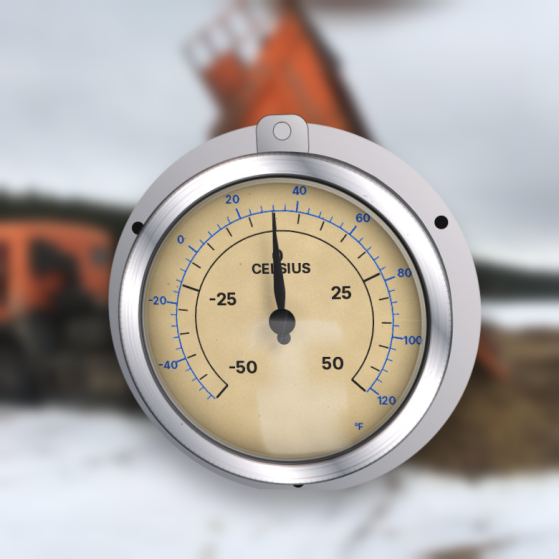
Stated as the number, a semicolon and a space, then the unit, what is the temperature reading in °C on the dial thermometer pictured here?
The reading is 0; °C
